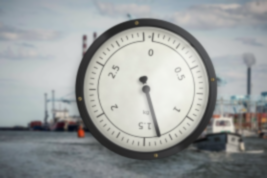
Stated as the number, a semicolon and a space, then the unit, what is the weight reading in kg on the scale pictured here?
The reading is 1.35; kg
